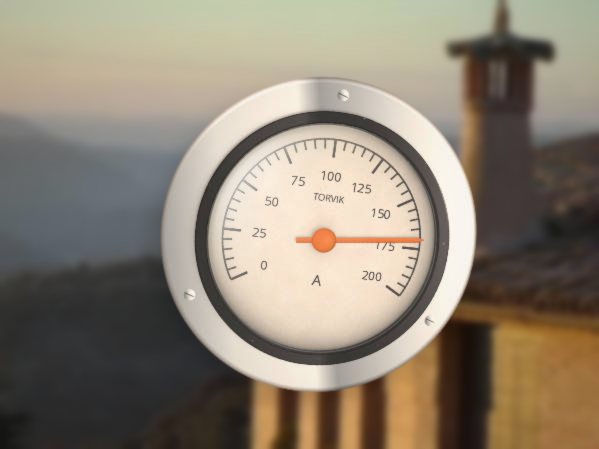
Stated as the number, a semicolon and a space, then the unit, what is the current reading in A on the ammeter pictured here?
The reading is 170; A
